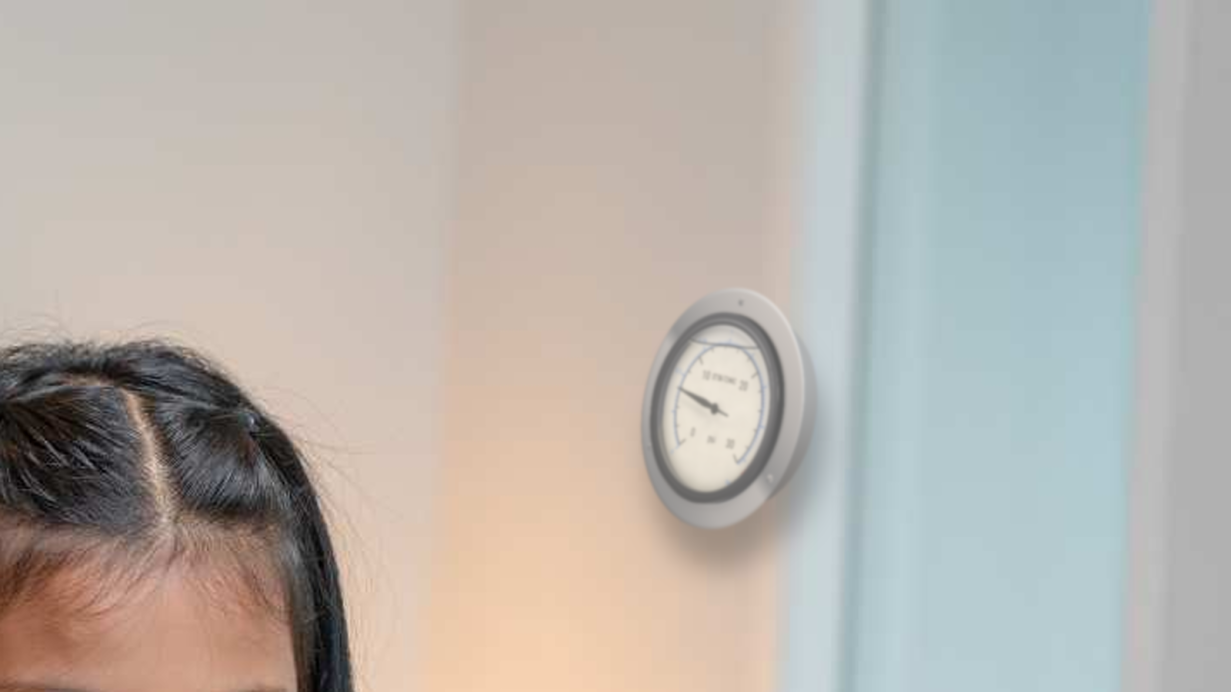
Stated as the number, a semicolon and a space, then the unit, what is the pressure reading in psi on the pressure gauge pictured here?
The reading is 6; psi
